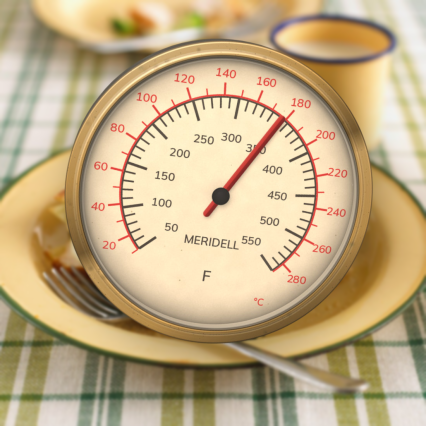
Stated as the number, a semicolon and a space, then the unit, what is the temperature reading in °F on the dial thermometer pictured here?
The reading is 350; °F
